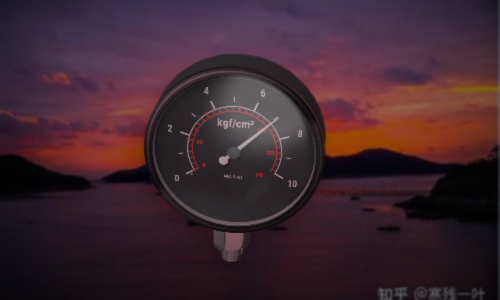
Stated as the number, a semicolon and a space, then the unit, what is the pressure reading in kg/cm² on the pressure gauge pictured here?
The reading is 7; kg/cm²
